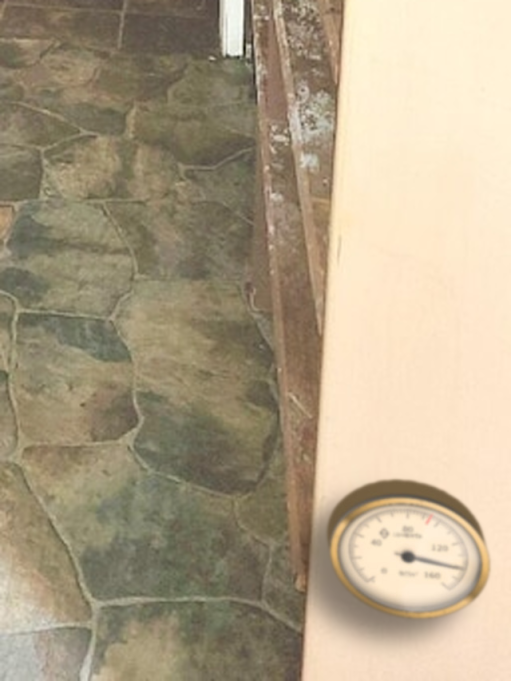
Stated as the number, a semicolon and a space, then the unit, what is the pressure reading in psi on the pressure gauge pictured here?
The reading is 140; psi
